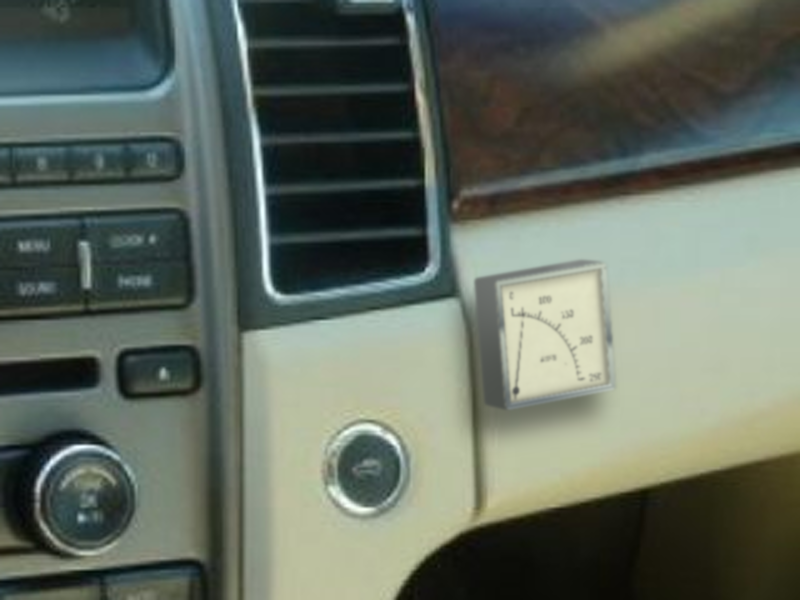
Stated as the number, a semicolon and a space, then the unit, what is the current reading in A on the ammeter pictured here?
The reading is 50; A
